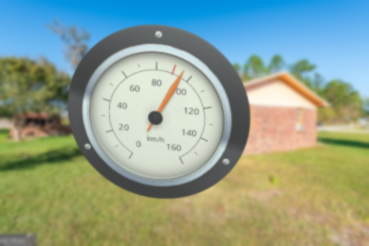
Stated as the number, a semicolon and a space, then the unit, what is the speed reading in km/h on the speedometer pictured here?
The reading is 95; km/h
